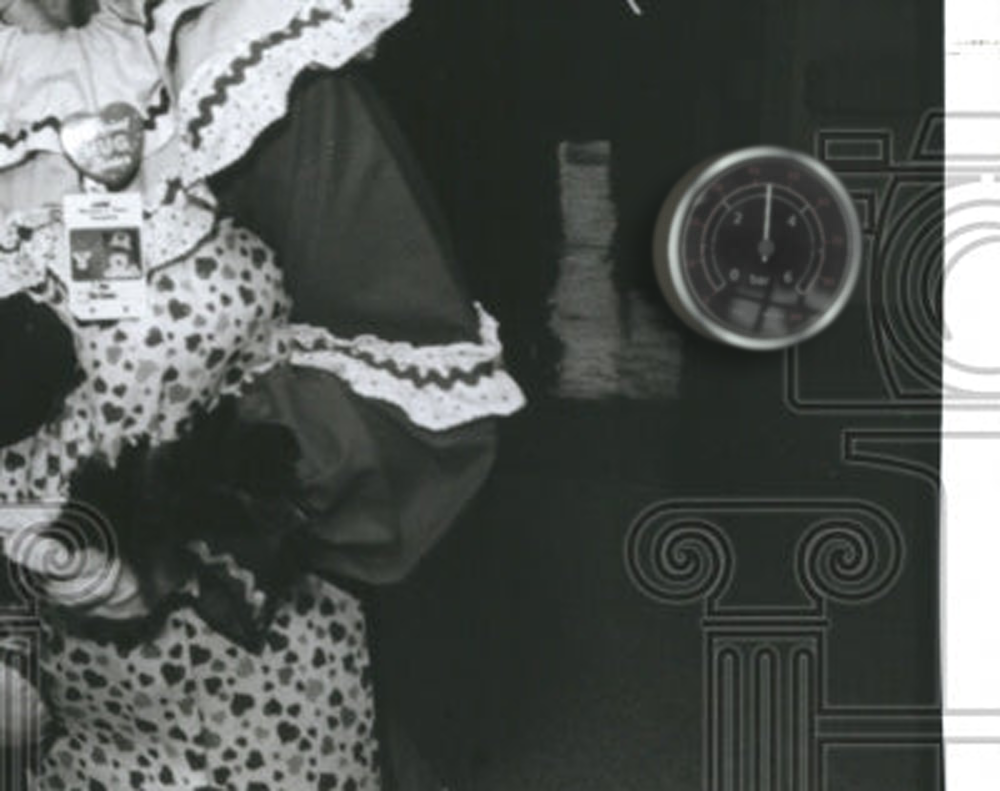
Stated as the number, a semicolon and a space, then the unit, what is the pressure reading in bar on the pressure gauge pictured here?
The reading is 3; bar
